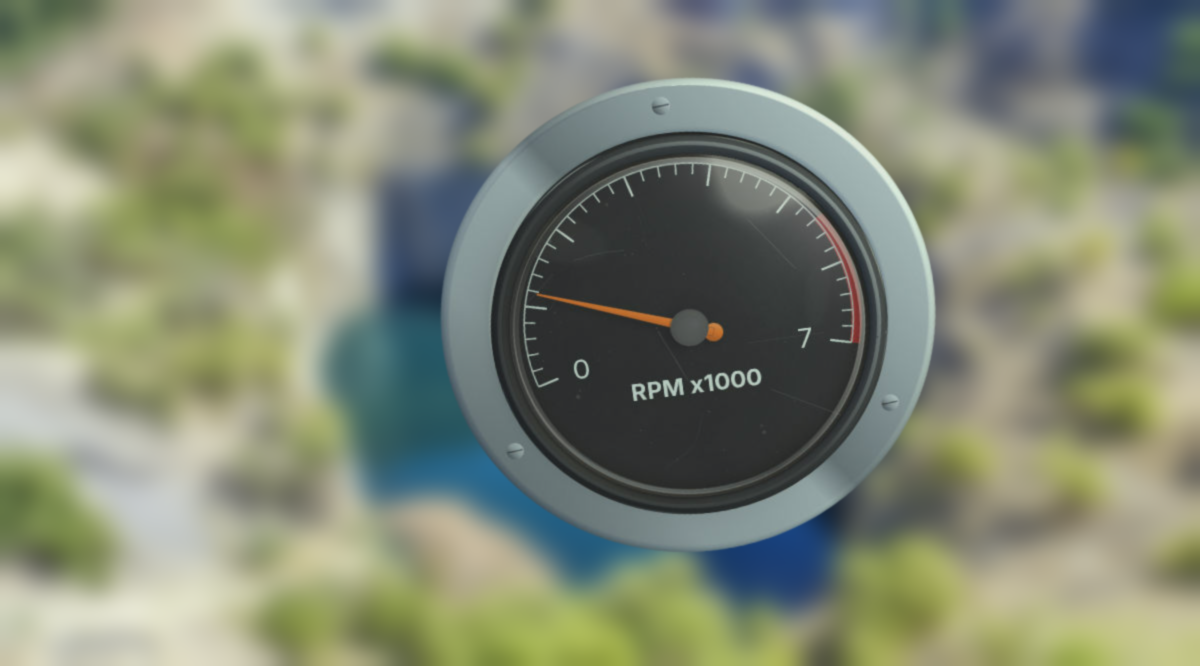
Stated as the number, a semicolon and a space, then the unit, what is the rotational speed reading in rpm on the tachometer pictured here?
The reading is 1200; rpm
